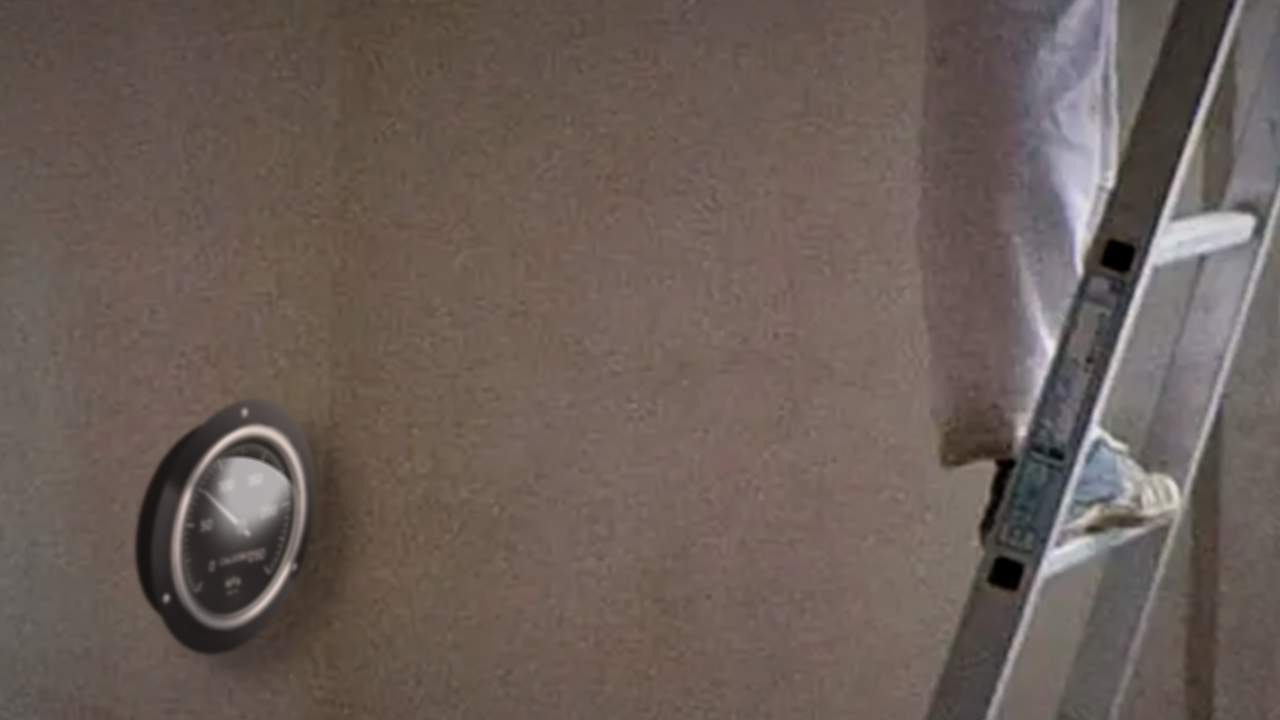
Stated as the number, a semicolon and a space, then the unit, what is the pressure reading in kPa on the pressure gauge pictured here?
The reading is 75; kPa
